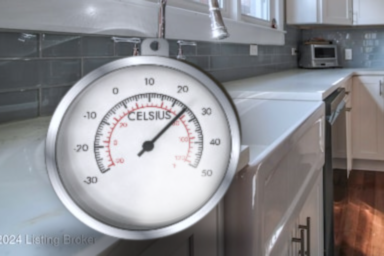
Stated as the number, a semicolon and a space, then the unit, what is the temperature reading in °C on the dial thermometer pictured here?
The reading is 25; °C
